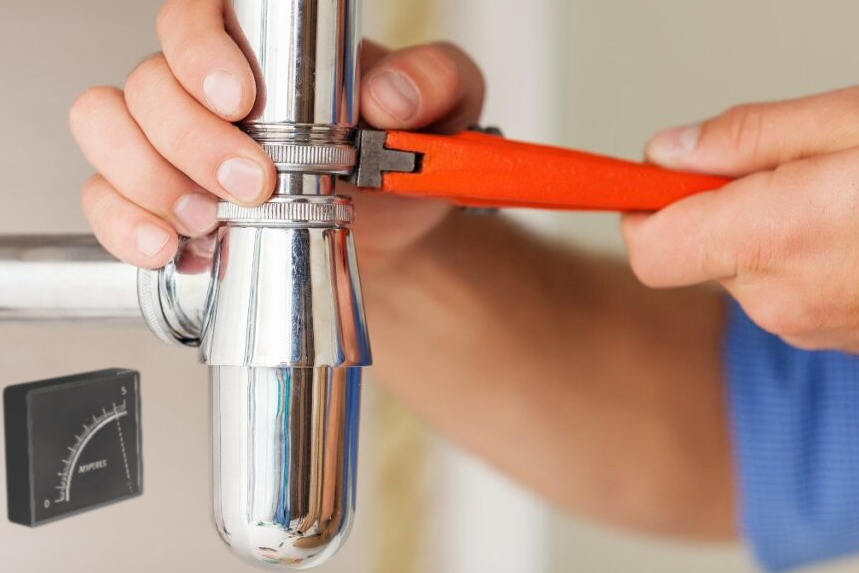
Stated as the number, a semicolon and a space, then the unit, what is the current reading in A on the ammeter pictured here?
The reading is 4.5; A
